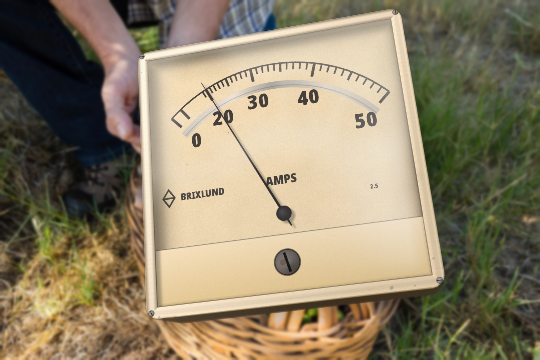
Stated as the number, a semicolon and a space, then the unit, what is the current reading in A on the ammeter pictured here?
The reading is 20; A
